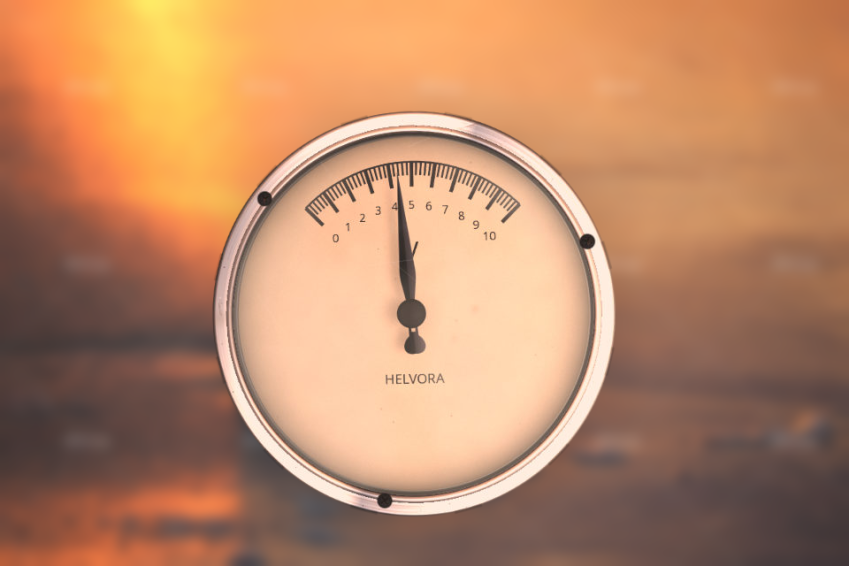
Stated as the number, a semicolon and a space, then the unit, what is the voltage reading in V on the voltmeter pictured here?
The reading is 4.4; V
